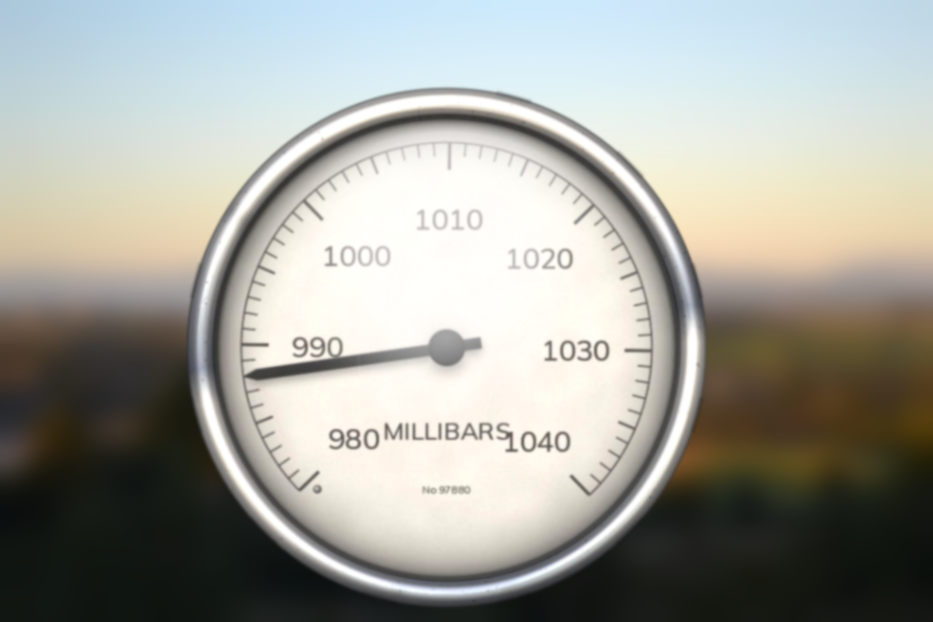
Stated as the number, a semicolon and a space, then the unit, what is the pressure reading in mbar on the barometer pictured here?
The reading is 988; mbar
